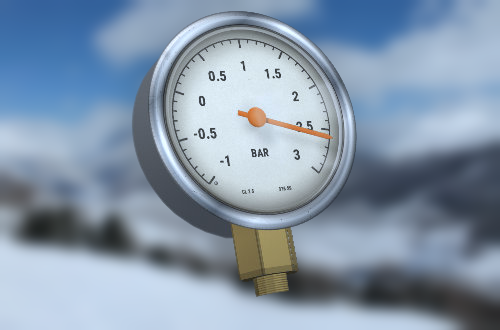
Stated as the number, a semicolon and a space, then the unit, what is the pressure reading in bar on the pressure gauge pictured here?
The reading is 2.6; bar
